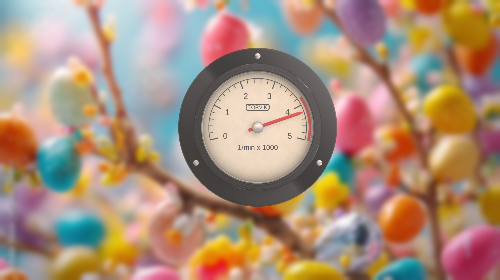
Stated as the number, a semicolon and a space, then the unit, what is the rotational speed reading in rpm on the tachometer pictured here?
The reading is 4200; rpm
